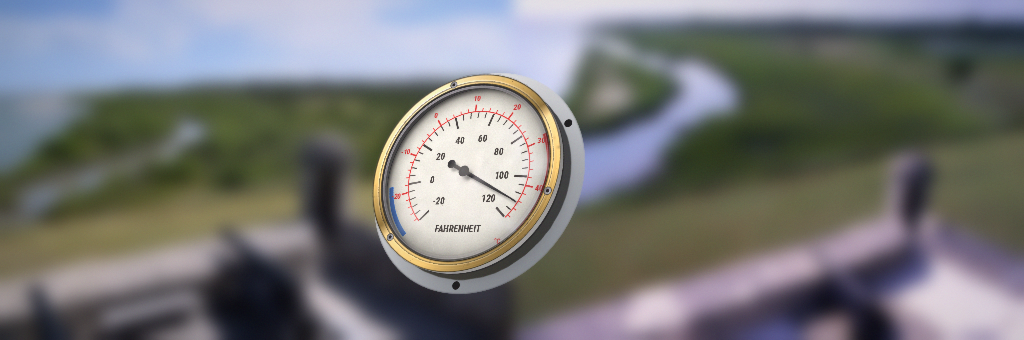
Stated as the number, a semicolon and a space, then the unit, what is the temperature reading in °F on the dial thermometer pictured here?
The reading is 112; °F
